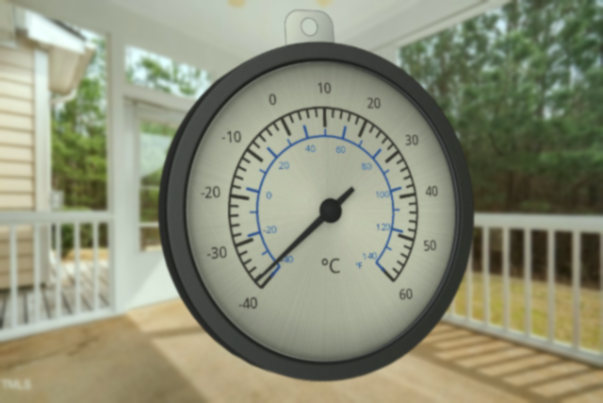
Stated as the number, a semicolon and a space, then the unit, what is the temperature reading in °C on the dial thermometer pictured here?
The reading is -38; °C
